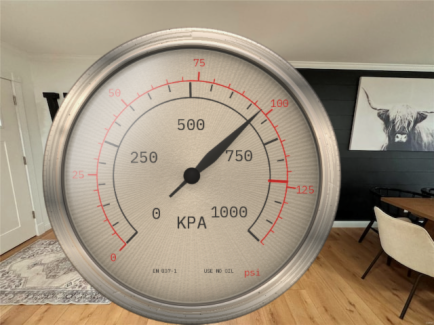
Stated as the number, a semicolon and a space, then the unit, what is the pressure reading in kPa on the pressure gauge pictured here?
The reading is 675; kPa
